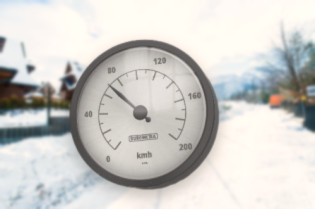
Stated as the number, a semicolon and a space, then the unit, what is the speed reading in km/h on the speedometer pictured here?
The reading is 70; km/h
